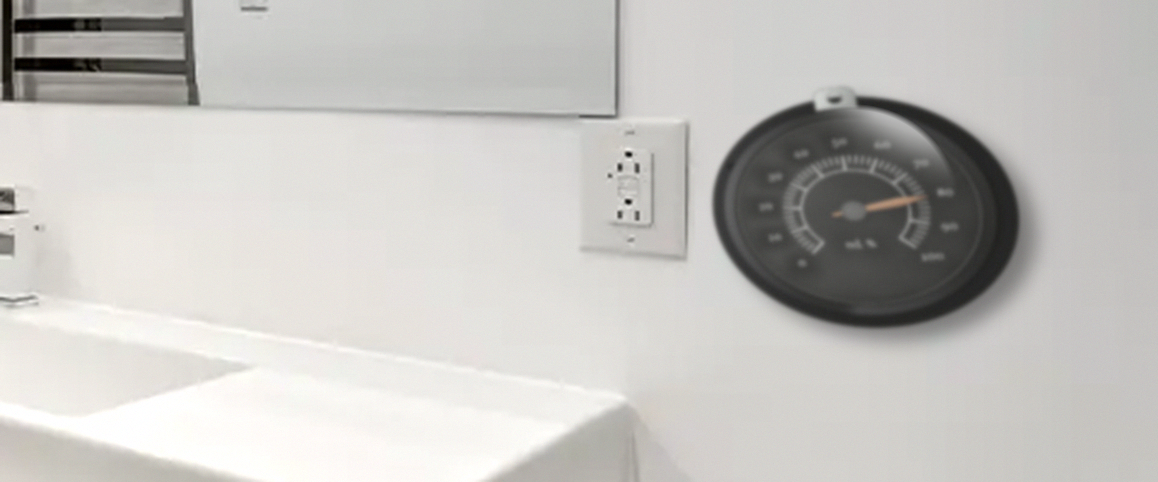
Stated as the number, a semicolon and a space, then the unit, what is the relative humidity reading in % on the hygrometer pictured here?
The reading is 80; %
